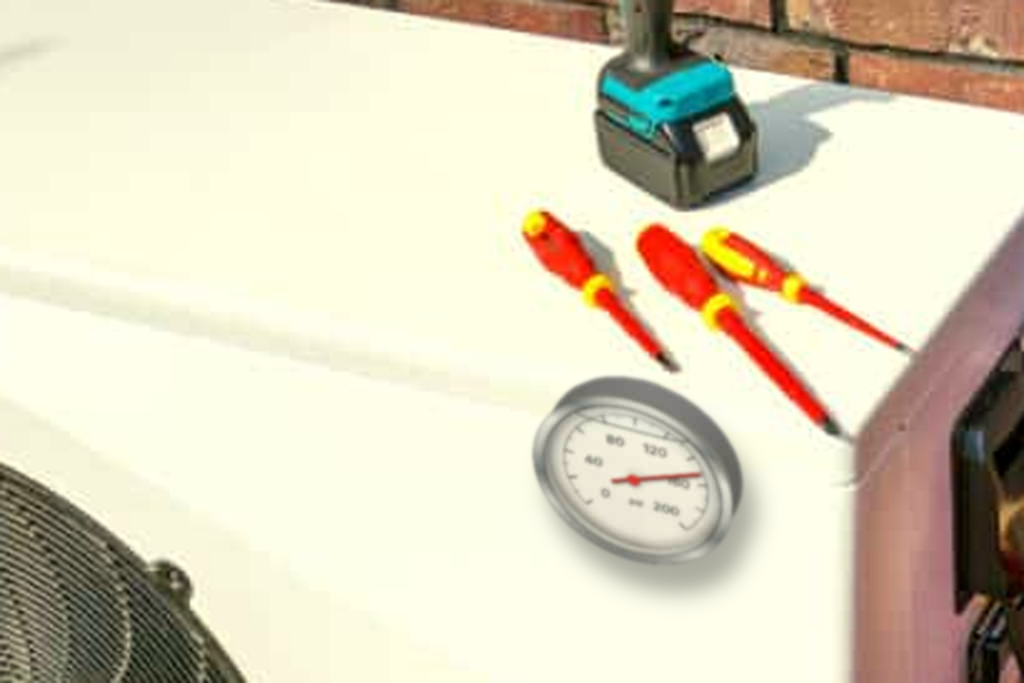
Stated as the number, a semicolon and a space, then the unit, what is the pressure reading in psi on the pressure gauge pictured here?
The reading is 150; psi
